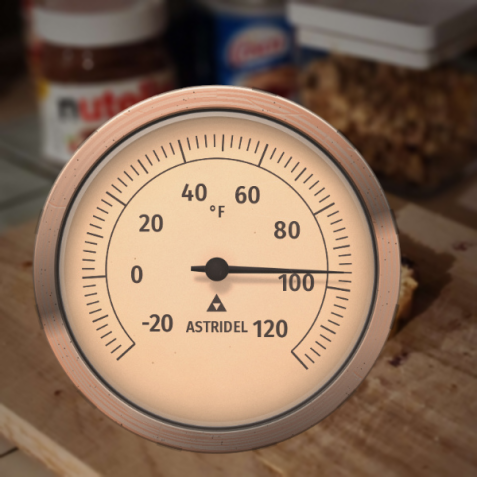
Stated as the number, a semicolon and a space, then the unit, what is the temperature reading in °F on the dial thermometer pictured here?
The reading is 96; °F
